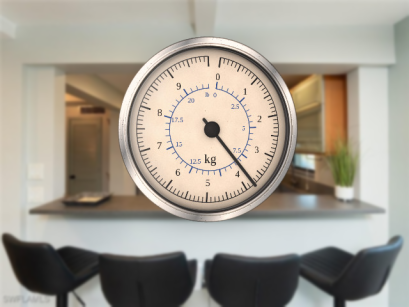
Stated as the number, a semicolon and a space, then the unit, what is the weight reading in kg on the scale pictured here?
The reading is 3.8; kg
